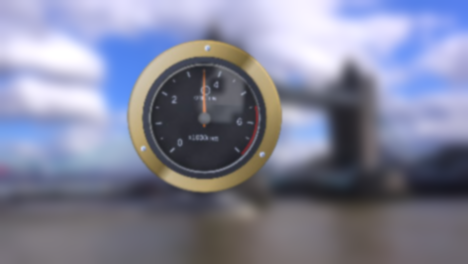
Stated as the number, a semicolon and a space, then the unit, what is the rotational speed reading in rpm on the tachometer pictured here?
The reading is 3500; rpm
